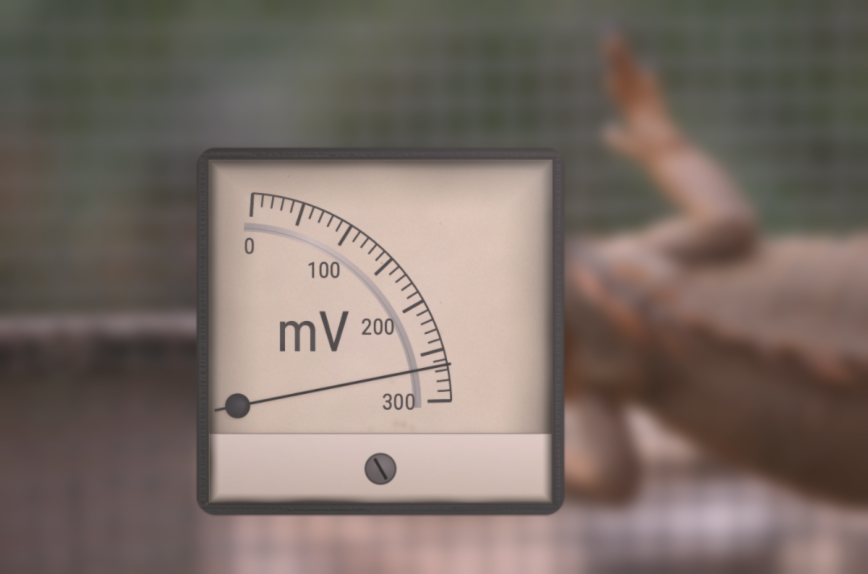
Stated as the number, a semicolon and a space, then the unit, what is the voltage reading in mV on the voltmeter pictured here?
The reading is 265; mV
